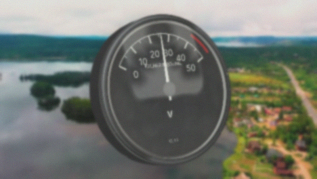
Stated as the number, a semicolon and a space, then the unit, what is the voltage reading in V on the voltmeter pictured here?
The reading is 25; V
